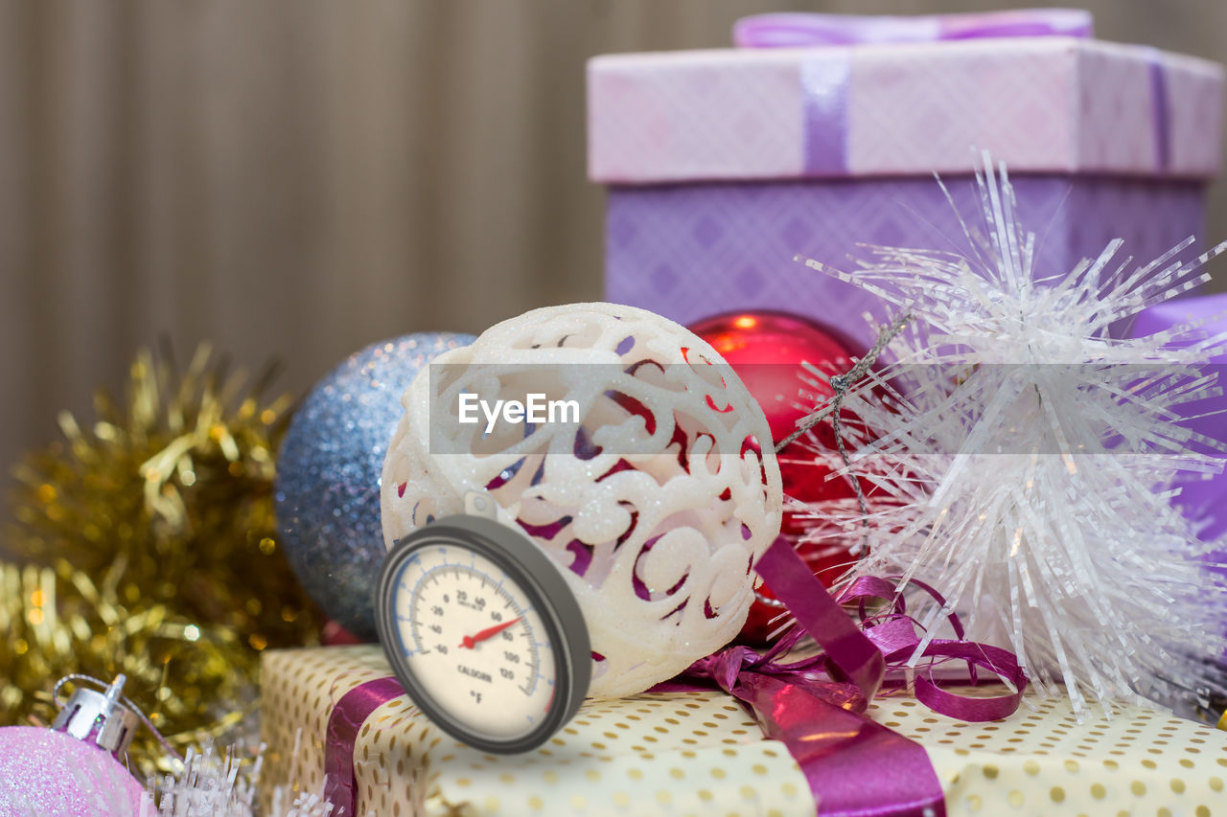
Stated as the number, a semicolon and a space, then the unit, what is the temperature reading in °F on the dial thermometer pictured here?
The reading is 70; °F
